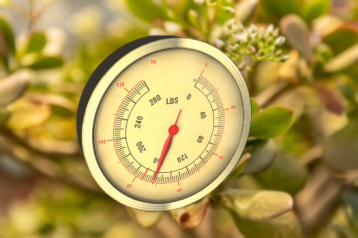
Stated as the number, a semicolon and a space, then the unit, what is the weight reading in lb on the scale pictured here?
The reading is 160; lb
